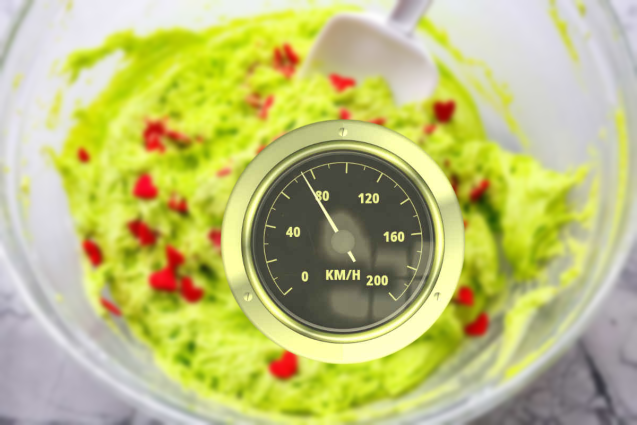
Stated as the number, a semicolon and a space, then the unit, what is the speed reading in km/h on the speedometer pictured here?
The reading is 75; km/h
